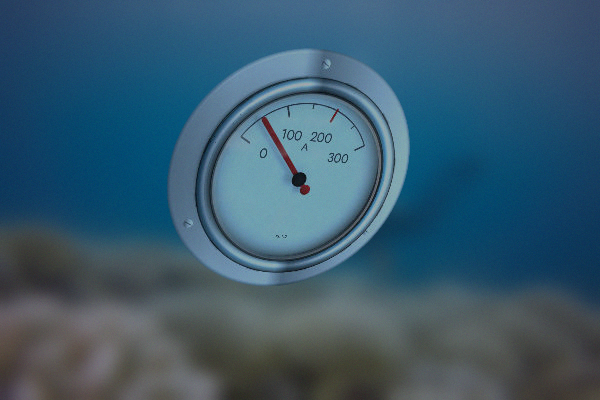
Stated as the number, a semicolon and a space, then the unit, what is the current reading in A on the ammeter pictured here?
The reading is 50; A
